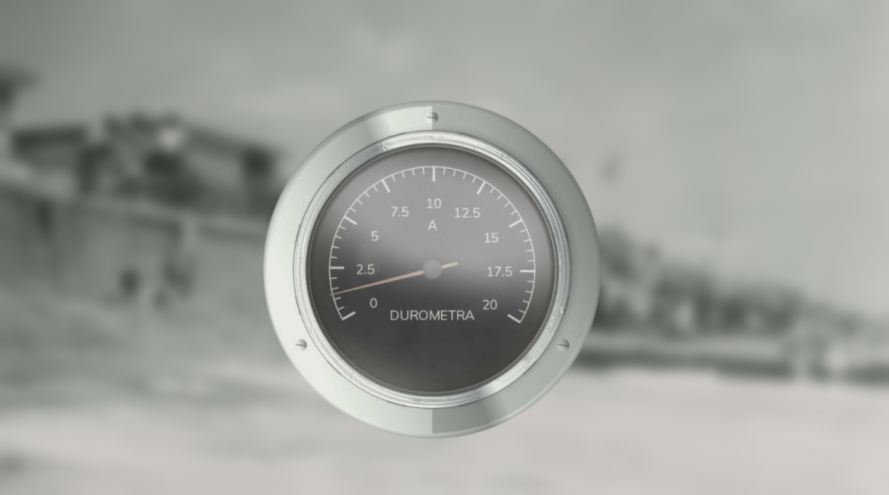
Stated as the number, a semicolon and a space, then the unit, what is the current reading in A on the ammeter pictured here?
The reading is 1.25; A
